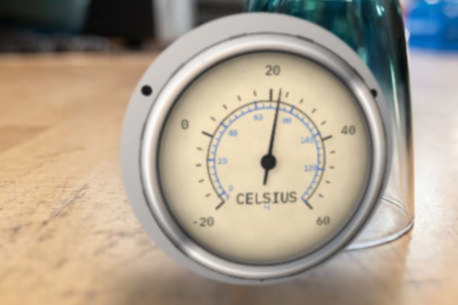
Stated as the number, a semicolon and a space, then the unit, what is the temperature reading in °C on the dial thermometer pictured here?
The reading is 22; °C
